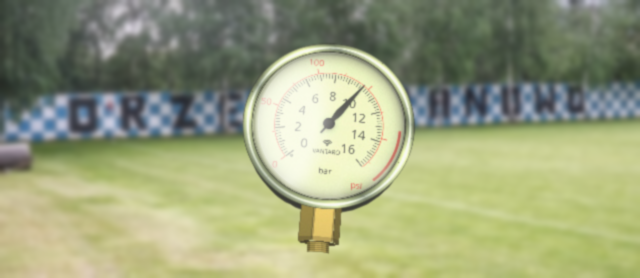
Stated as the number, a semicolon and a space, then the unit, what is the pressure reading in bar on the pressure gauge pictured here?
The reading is 10; bar
